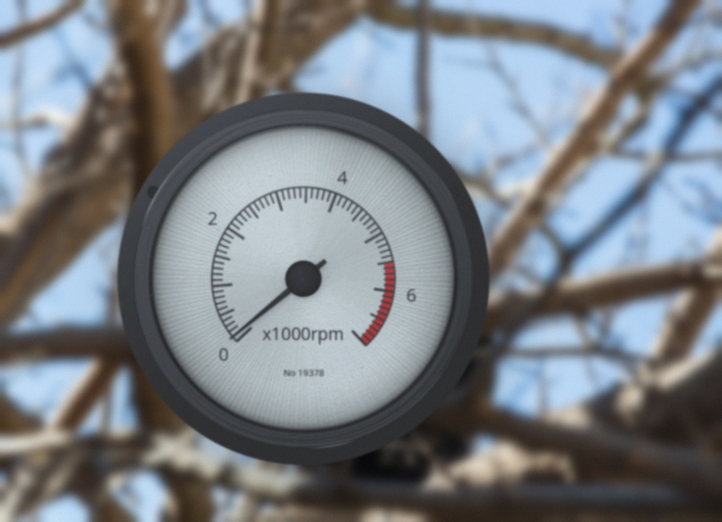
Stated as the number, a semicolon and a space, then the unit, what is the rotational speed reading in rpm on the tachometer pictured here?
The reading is 100; rpm
